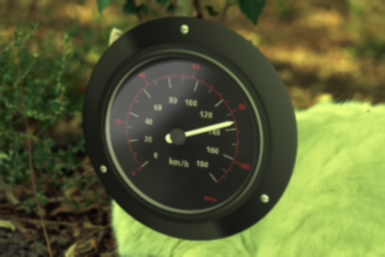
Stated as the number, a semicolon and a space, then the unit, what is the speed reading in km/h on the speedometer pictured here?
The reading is 135; km/h
